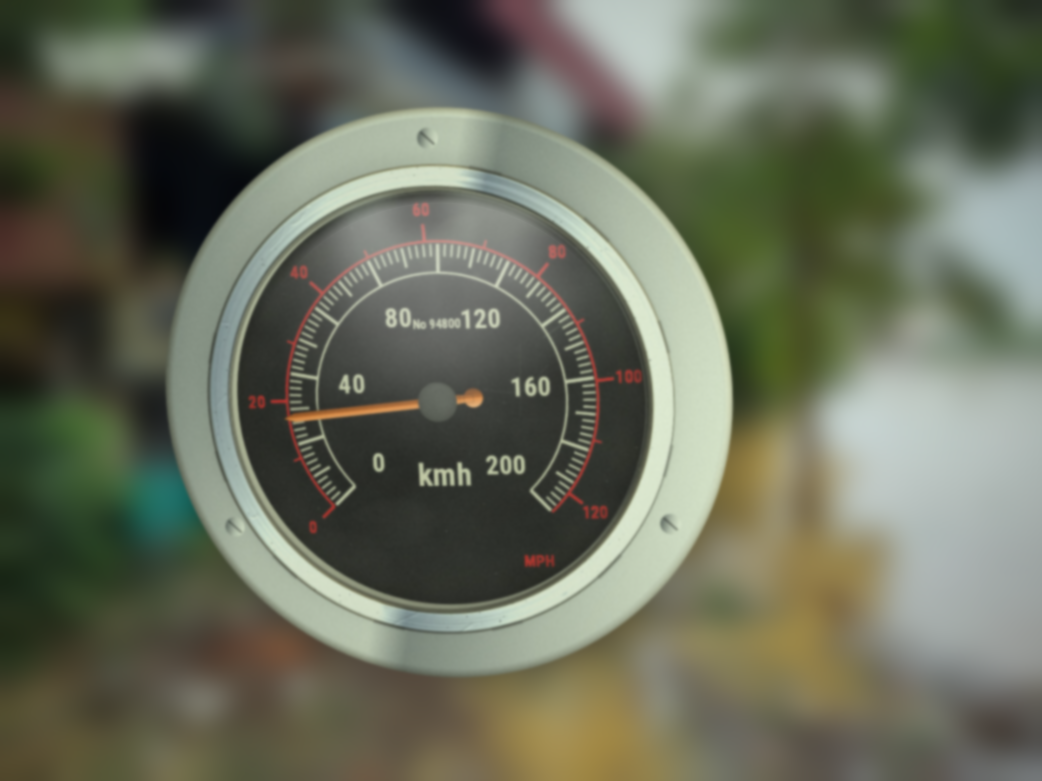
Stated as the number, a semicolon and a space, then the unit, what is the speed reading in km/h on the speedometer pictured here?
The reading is 28; km/h
